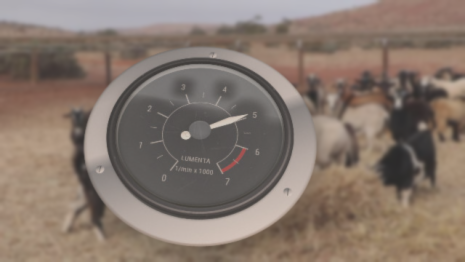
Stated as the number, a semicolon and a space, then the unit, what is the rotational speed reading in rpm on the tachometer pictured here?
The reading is 5000; rpm
